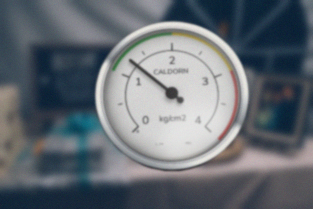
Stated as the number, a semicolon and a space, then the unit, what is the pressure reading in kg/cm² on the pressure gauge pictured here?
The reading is 1.25; kg/cm²
